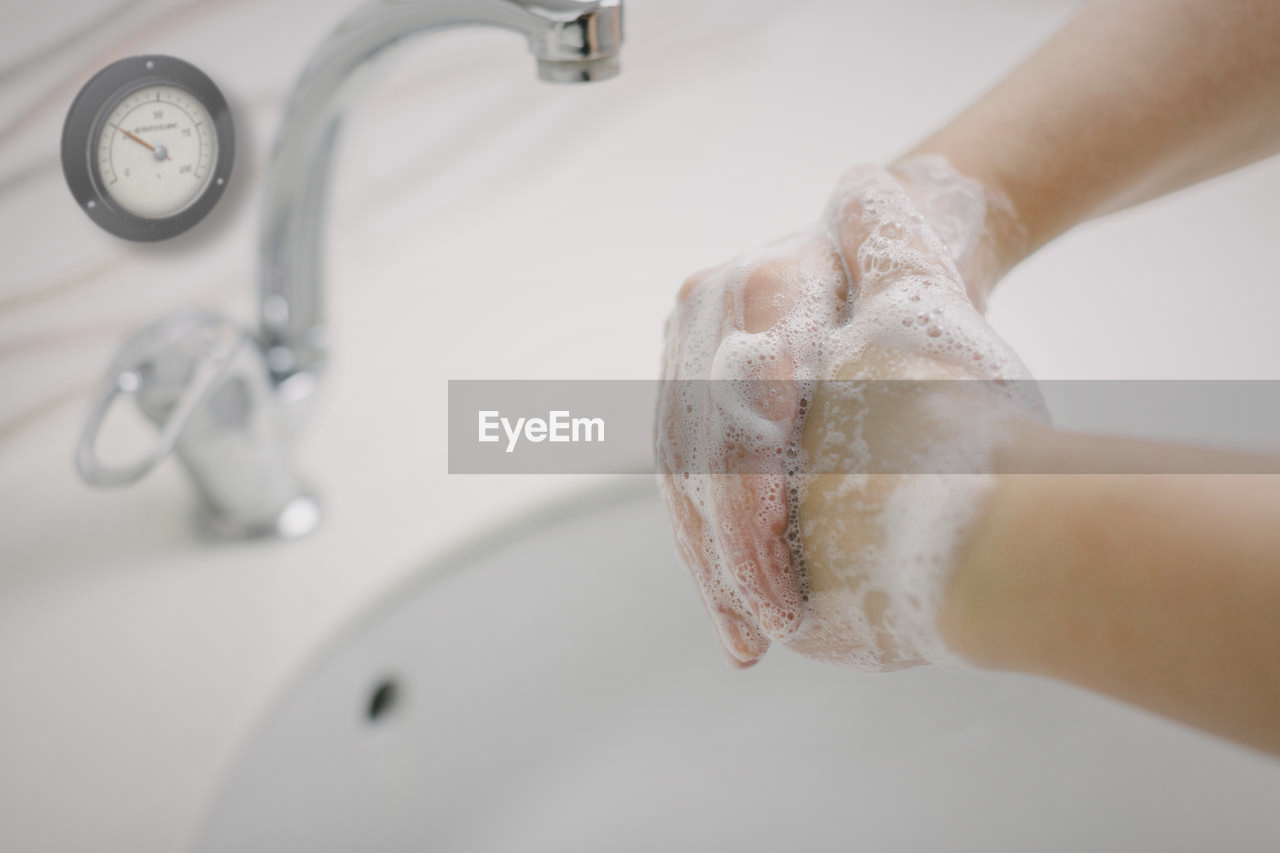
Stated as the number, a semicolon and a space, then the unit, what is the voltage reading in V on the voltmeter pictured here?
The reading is 25; V
